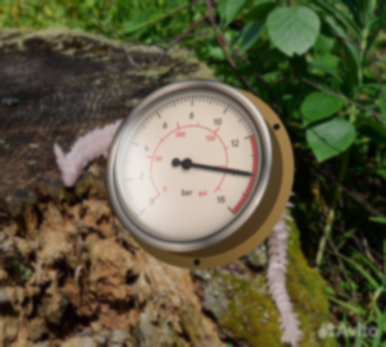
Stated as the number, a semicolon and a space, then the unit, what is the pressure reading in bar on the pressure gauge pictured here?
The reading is 14; bar
